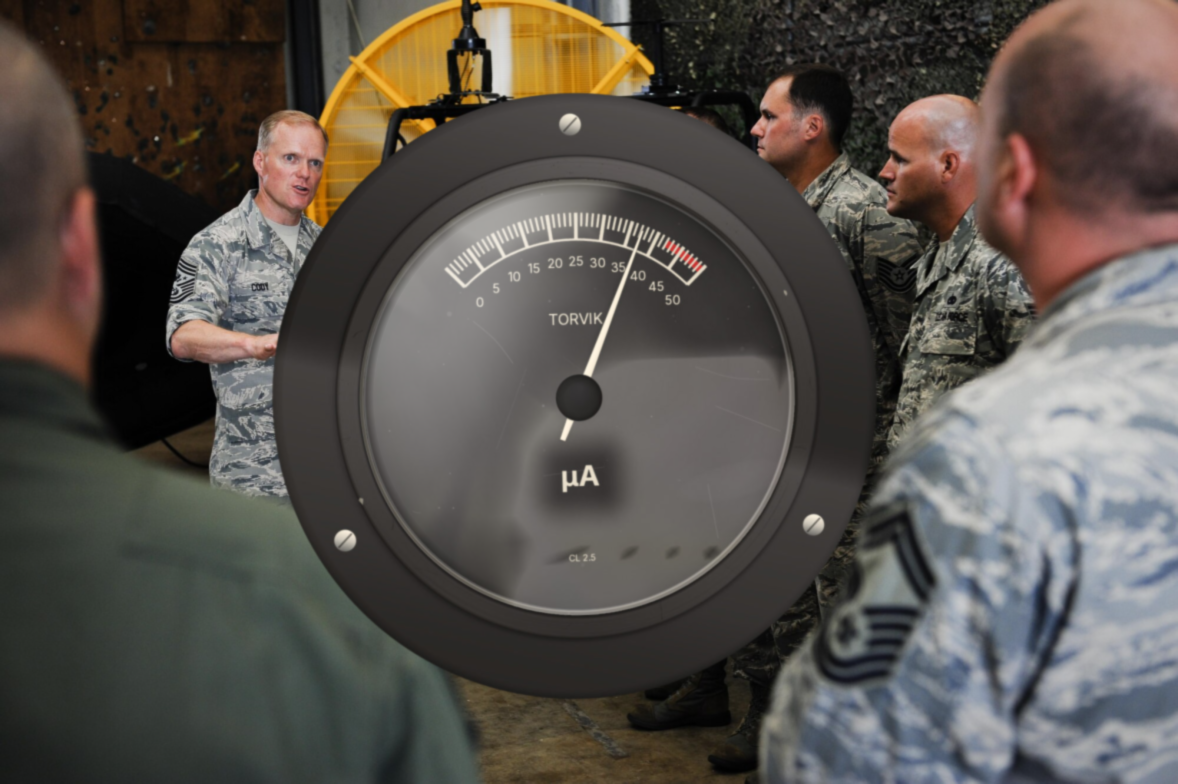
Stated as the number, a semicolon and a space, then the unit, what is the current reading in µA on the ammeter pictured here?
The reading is 37; µA
